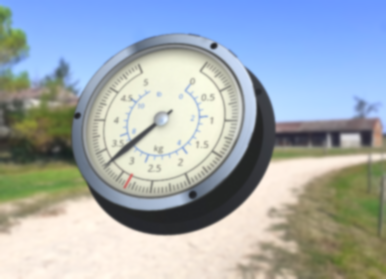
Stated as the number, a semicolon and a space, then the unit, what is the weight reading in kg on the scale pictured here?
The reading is 3.25; kg
